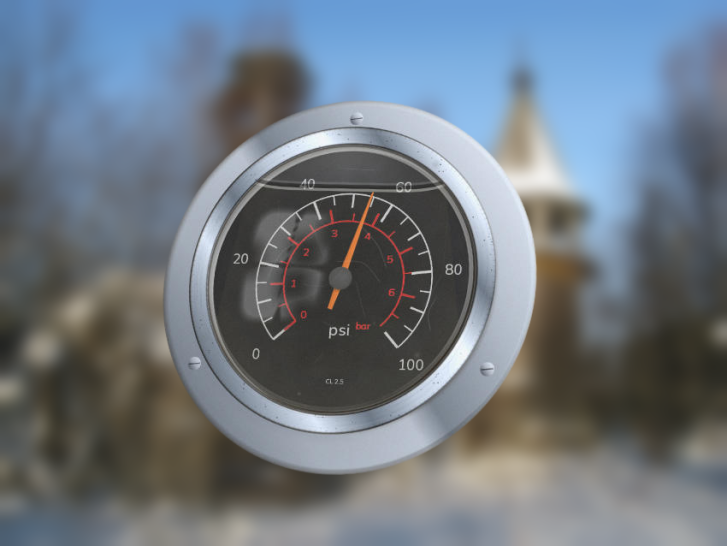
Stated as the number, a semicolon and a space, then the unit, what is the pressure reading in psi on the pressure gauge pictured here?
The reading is 55; psi
